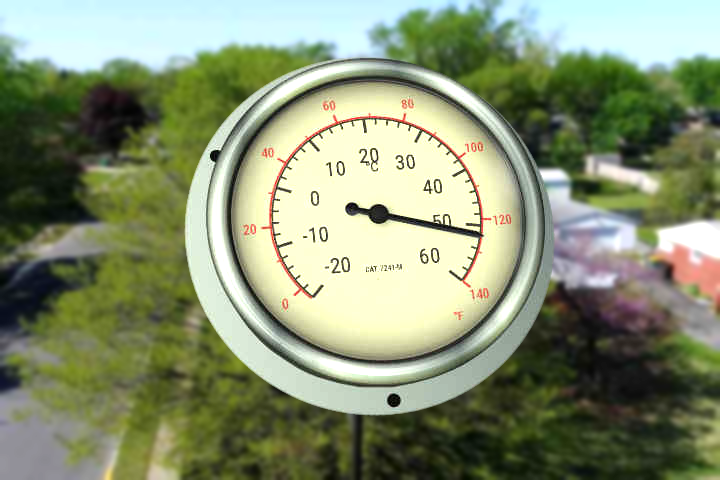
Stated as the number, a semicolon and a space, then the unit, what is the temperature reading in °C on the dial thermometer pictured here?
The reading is 52; °C
